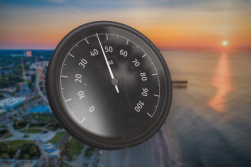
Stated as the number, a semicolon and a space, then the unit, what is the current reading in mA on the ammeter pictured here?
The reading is 45; mA
